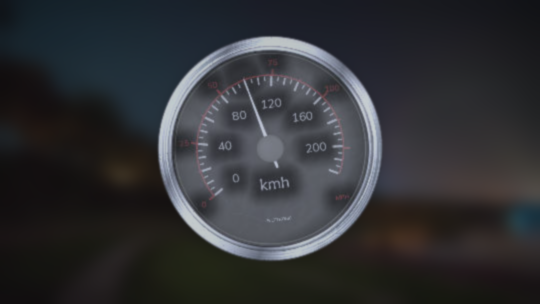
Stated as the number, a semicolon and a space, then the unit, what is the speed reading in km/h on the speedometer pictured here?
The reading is 100; km/h
